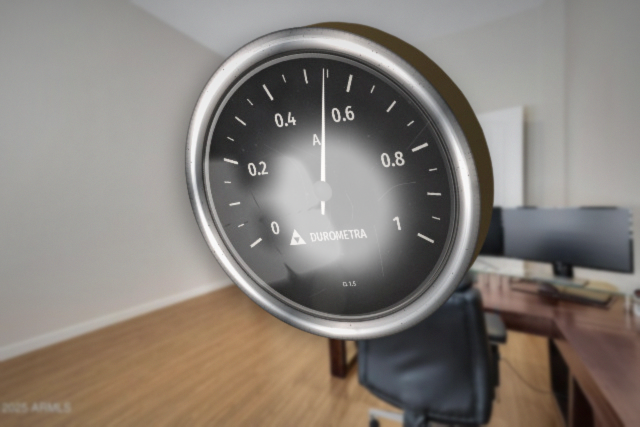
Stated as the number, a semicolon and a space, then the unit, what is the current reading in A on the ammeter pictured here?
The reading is 0.55; A
